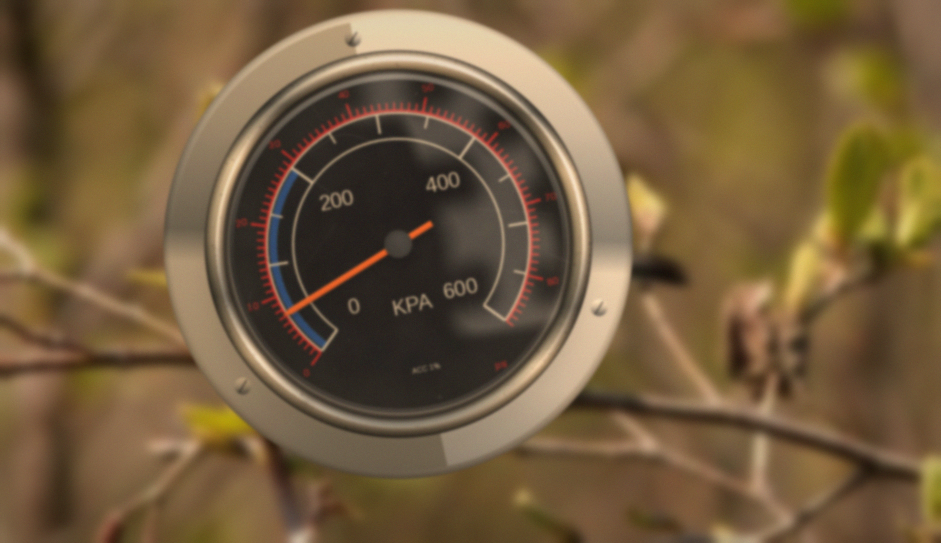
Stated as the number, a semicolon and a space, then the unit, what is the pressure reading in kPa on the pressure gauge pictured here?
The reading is 50; kPa
